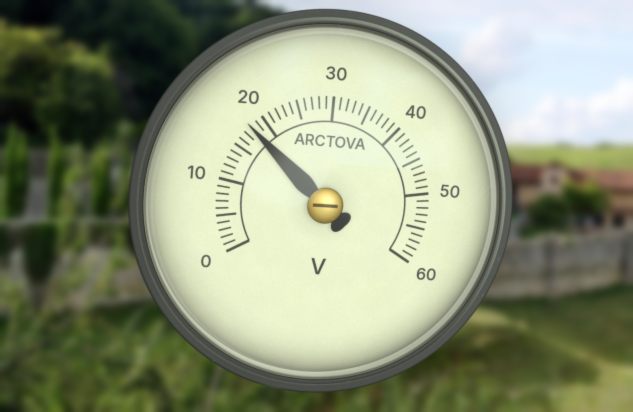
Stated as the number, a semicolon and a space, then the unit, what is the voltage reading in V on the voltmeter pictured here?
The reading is 18; V
